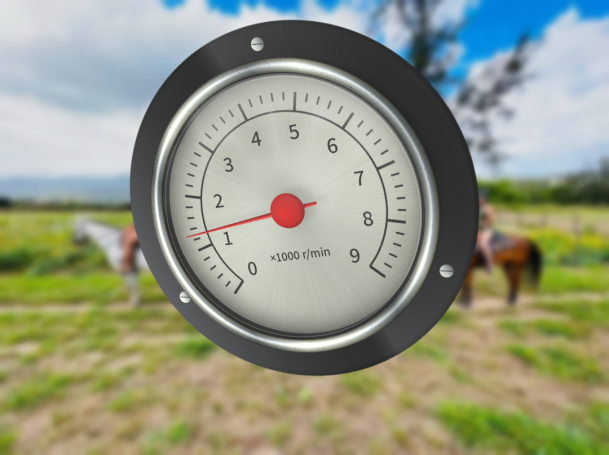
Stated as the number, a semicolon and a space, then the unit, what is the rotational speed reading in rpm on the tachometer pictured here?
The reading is 1300; rpm
